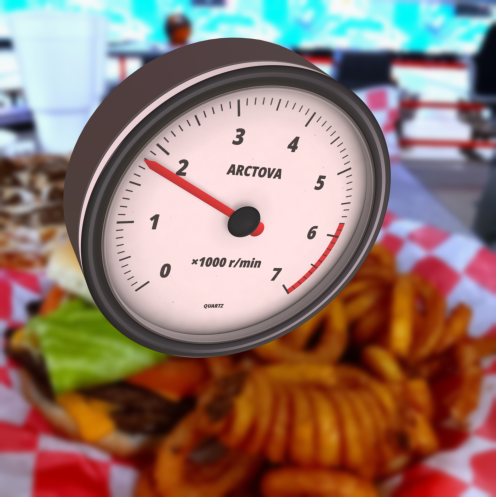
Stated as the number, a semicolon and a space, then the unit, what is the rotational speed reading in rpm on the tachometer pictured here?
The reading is 1800; rpm
